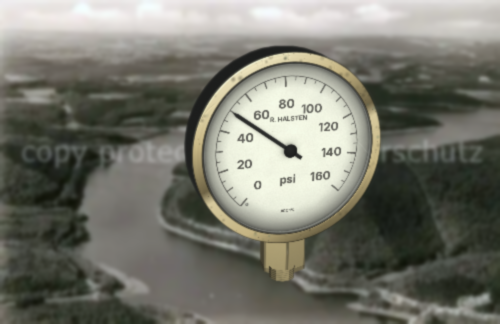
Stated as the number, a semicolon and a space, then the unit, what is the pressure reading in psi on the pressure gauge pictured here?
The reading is 50; psi
